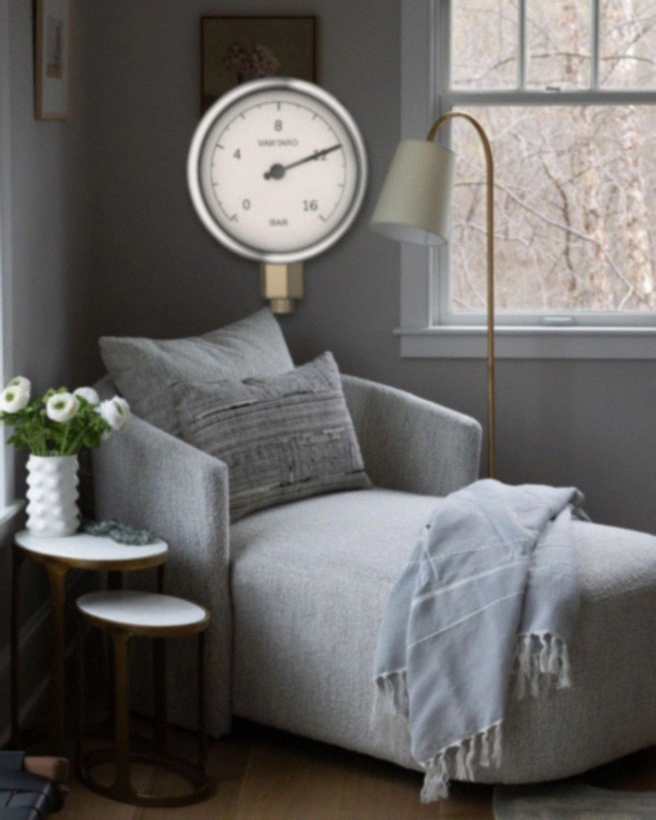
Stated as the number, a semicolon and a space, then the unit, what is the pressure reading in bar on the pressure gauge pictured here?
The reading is 12; bar
